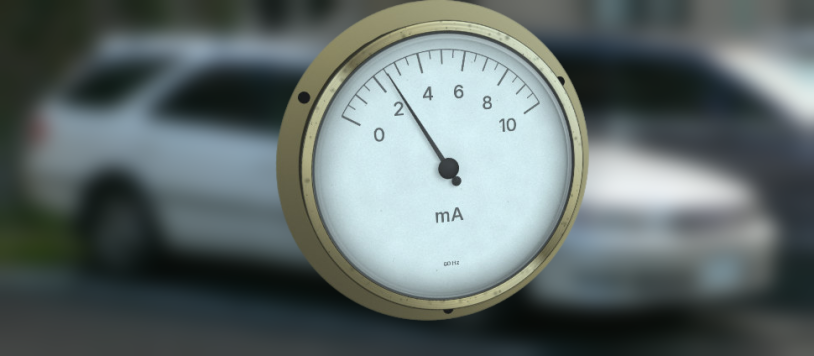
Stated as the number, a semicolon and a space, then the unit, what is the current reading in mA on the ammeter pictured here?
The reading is 2.5; mA
